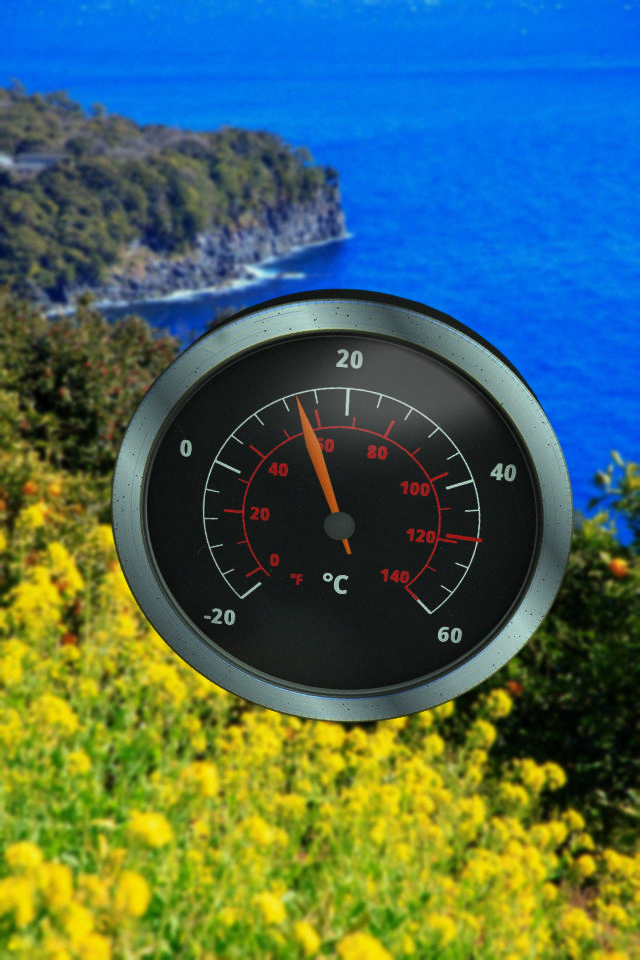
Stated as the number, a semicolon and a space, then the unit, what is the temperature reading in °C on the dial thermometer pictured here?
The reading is 14; °C
